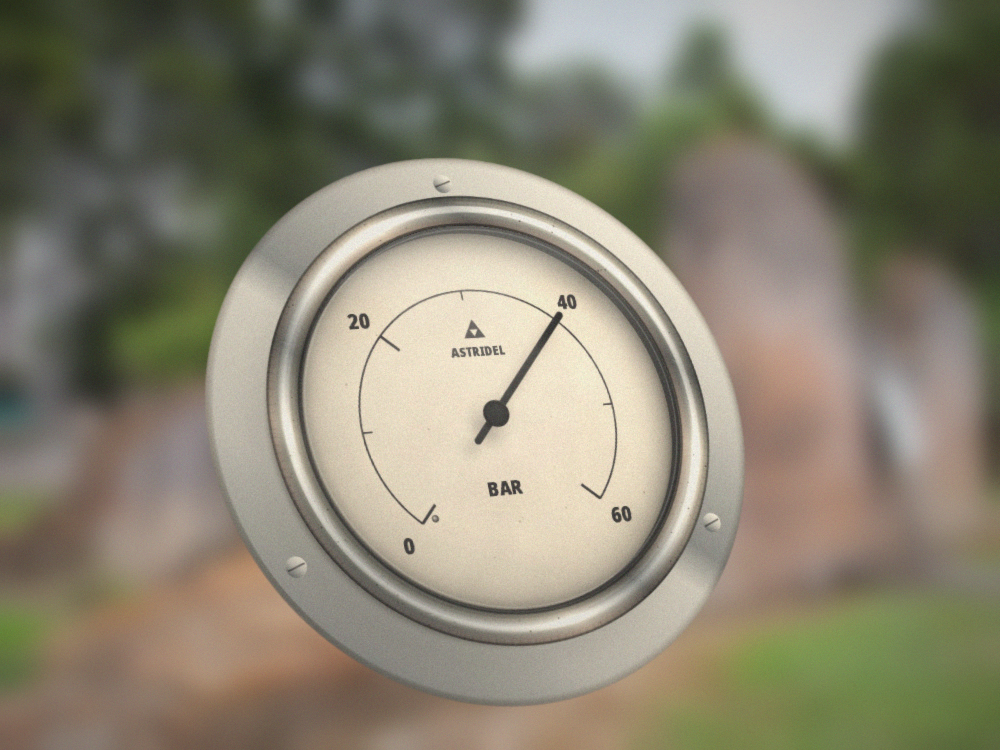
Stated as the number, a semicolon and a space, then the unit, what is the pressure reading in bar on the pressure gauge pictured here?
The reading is 40; bar
